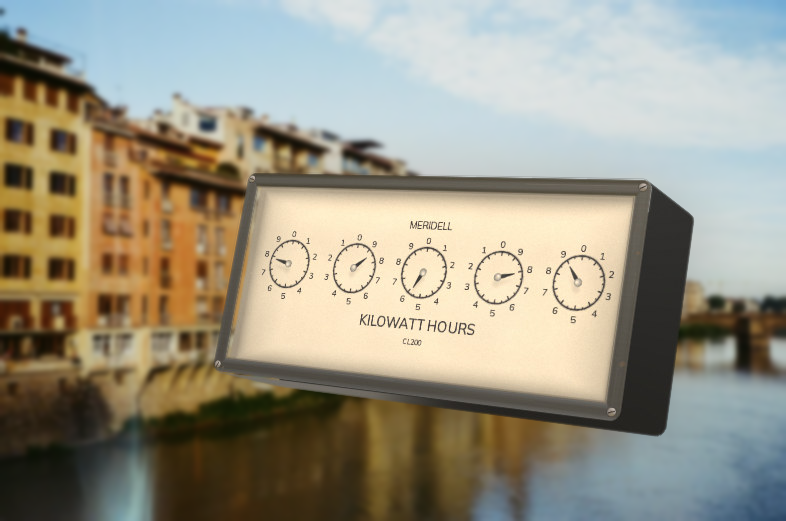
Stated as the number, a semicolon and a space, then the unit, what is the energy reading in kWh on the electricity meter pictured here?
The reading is 78579; kWh
